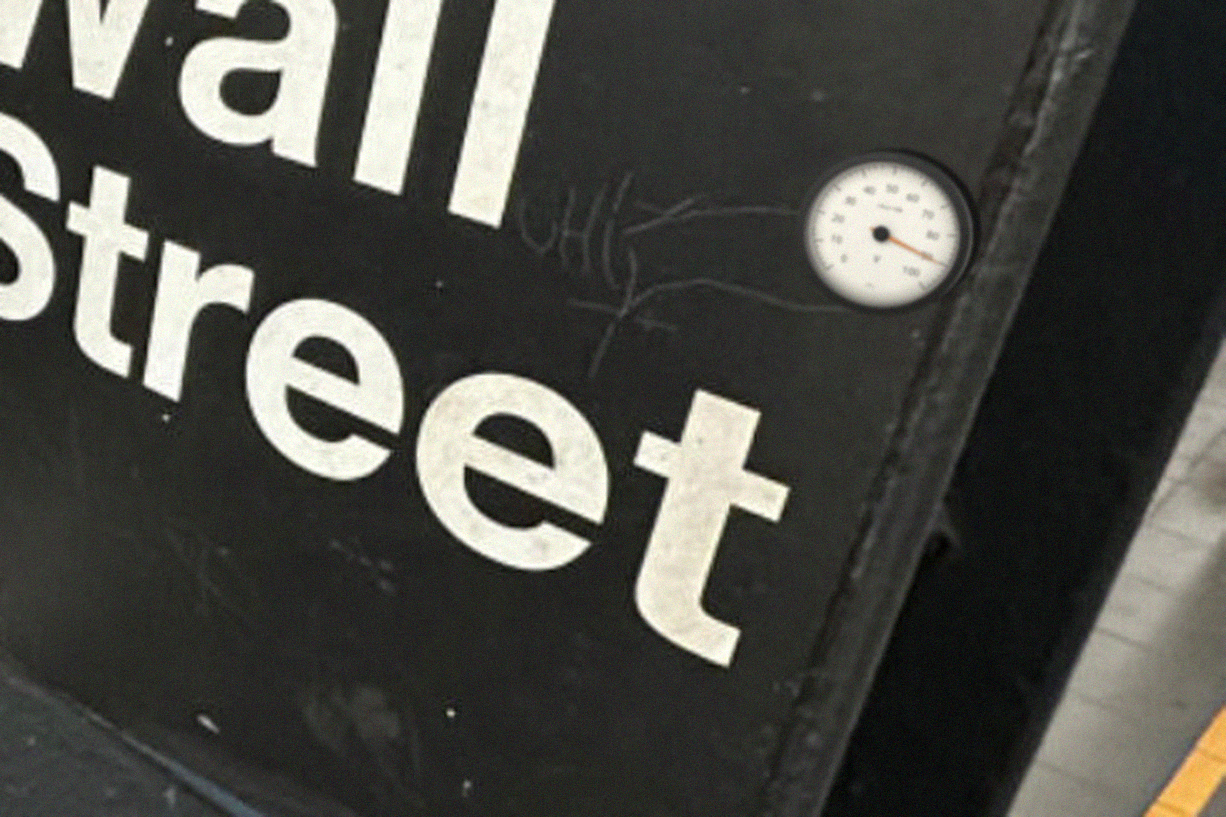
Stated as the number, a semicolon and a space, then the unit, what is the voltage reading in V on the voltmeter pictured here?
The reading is 90; V
